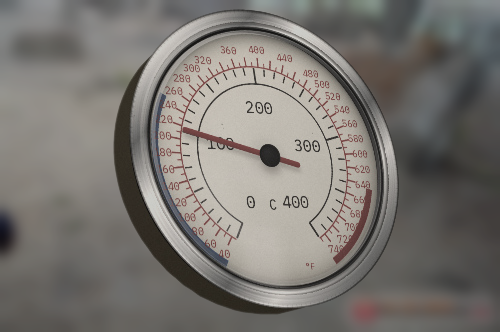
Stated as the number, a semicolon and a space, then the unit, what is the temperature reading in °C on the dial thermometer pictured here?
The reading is 100; °C
